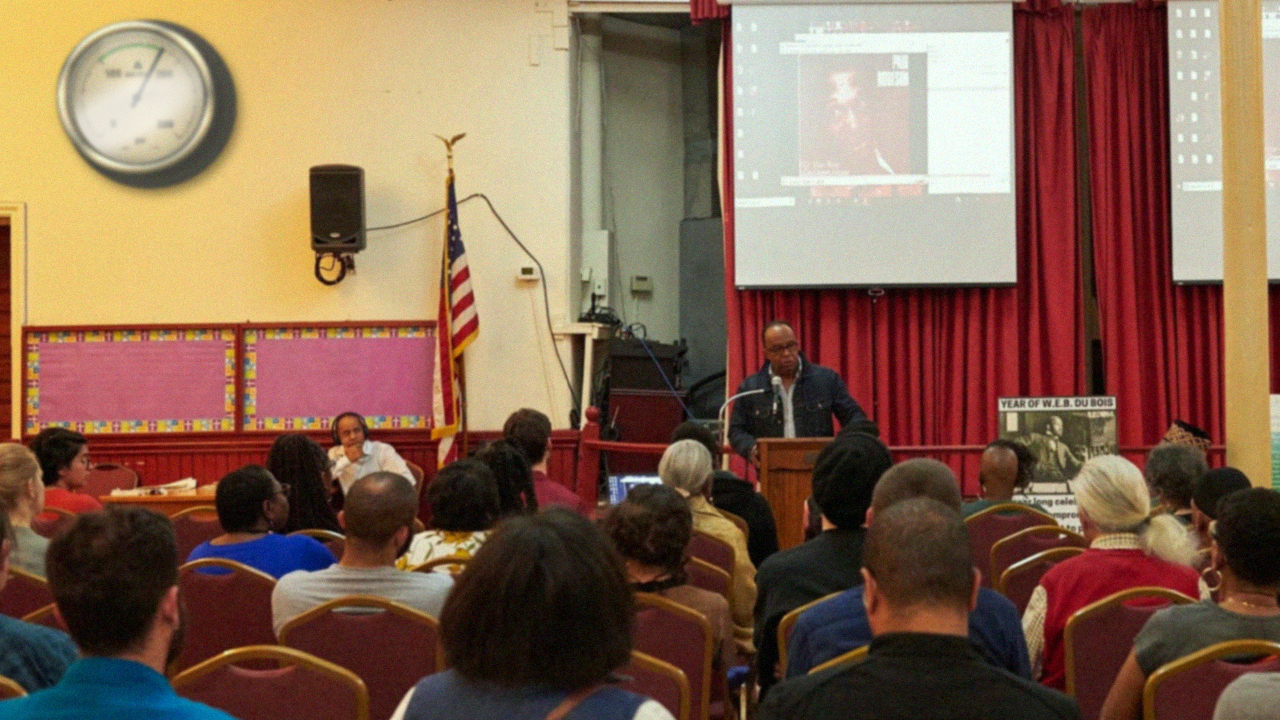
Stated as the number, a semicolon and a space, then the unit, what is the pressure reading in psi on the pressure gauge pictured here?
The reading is 180; psi
